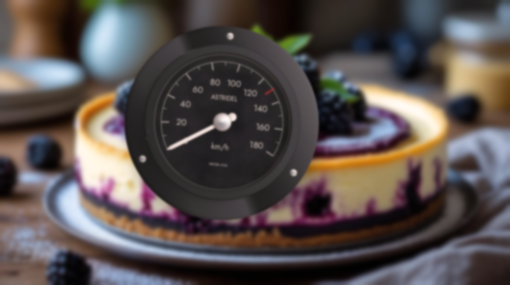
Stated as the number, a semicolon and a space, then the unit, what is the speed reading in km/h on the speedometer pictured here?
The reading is 0; km/h
